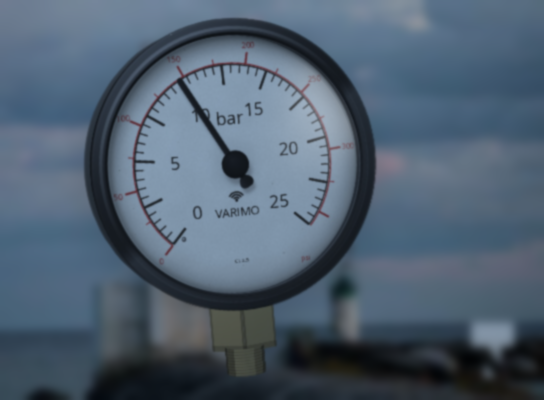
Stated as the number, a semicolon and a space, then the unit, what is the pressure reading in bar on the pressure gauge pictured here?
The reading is 10; bar
